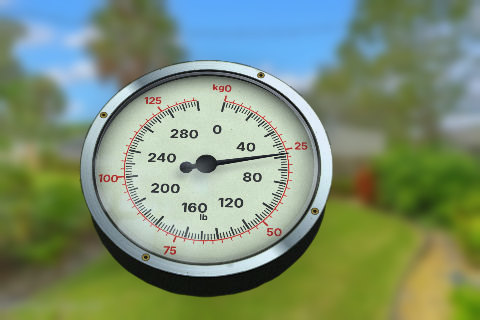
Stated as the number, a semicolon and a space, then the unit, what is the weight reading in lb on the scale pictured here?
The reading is 60; lb
